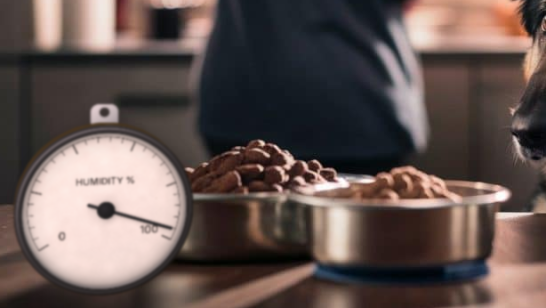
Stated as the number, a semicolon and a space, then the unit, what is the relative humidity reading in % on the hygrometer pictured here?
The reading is 96; %
